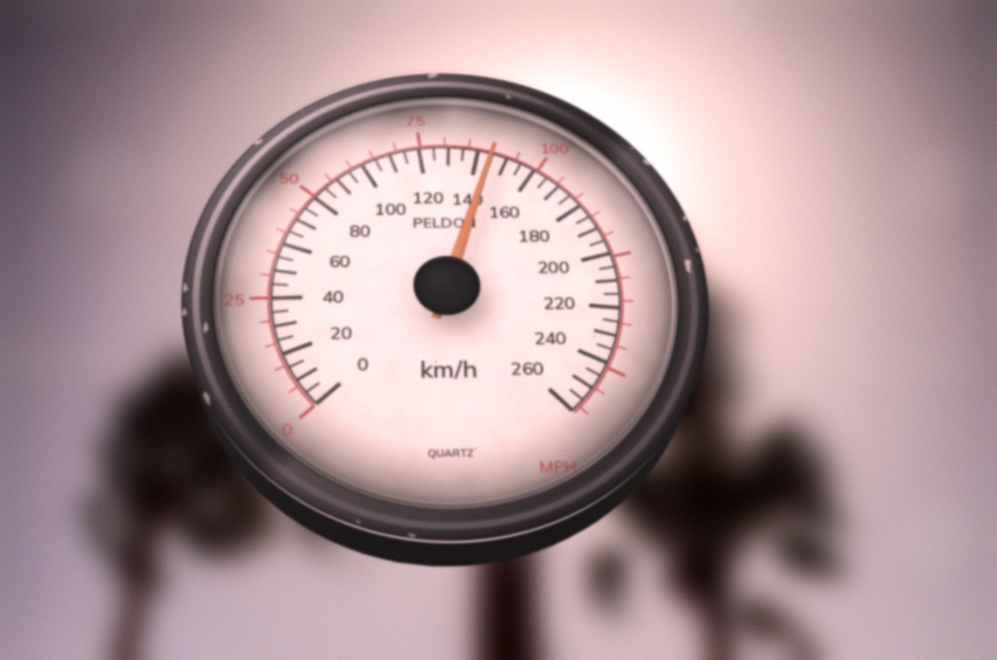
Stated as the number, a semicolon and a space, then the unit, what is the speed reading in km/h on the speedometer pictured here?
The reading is 145; km/h
